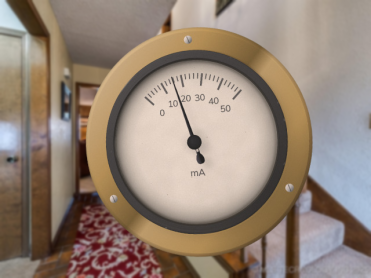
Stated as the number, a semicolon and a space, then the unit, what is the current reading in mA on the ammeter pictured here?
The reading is 16; mA
